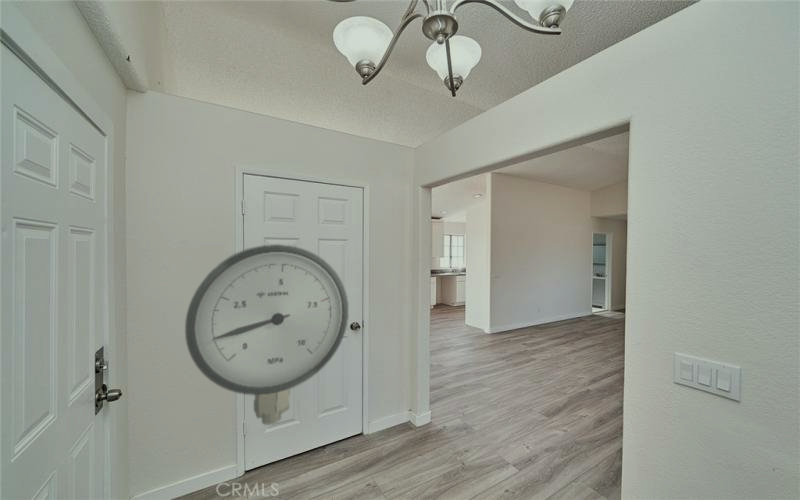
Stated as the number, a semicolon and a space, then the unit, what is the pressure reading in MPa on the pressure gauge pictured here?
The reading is 1; MPa
